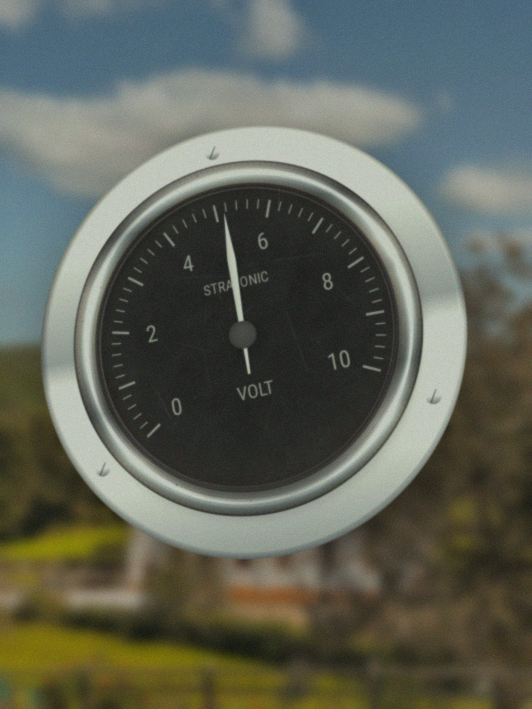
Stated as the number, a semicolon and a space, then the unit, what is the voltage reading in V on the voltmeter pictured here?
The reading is 5.2; V
